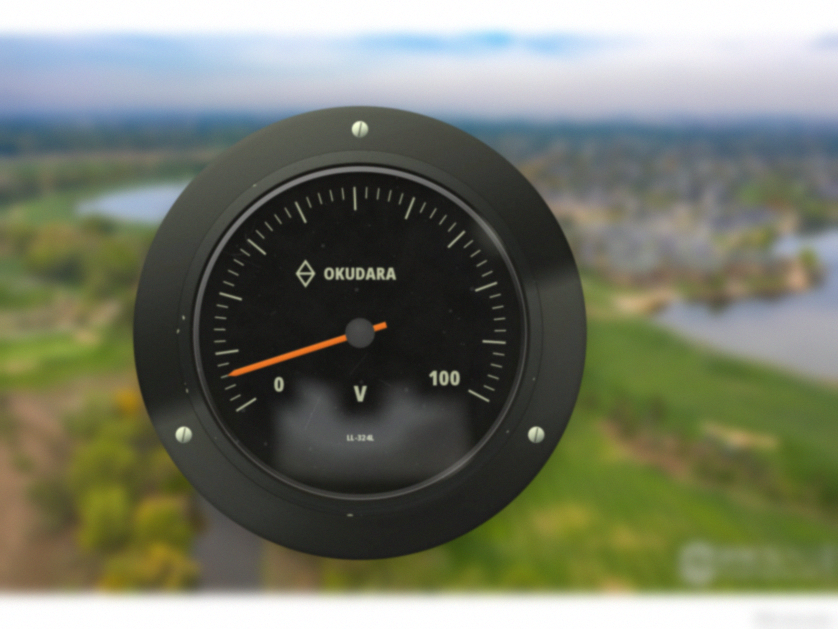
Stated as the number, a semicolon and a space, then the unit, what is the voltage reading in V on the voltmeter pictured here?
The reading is 6; V
